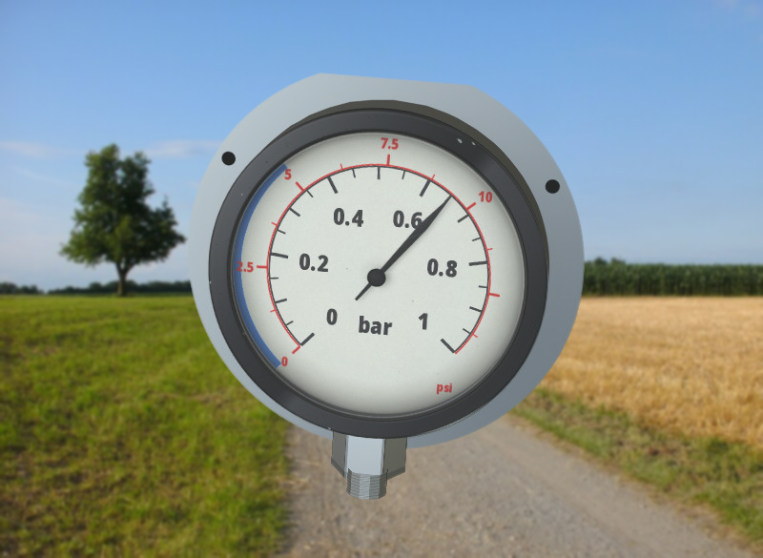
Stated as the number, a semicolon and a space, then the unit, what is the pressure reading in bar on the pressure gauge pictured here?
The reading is 0.65; bar
